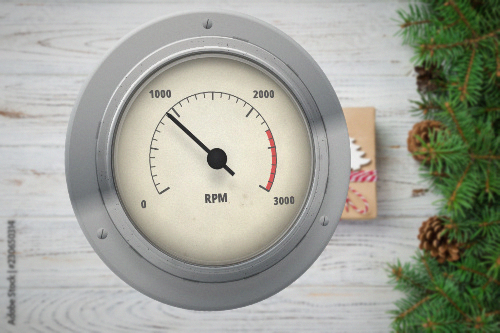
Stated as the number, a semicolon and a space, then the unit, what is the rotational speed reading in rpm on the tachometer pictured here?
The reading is 900; rpm
